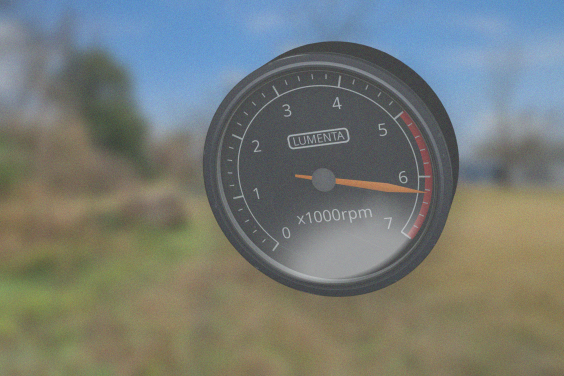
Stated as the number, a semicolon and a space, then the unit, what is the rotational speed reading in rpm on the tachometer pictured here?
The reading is 6200; rpm
